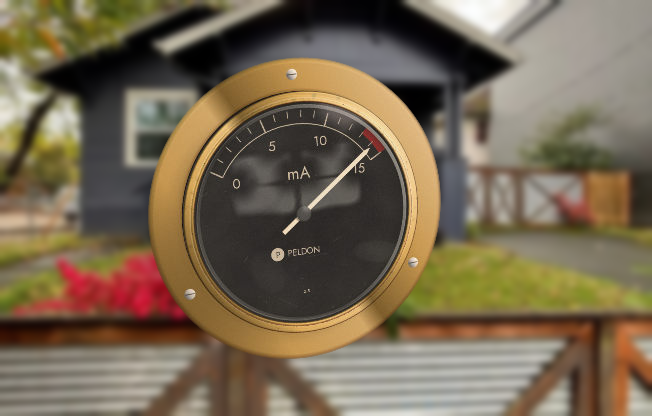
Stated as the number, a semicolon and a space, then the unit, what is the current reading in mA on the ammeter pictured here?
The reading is 14; mA
